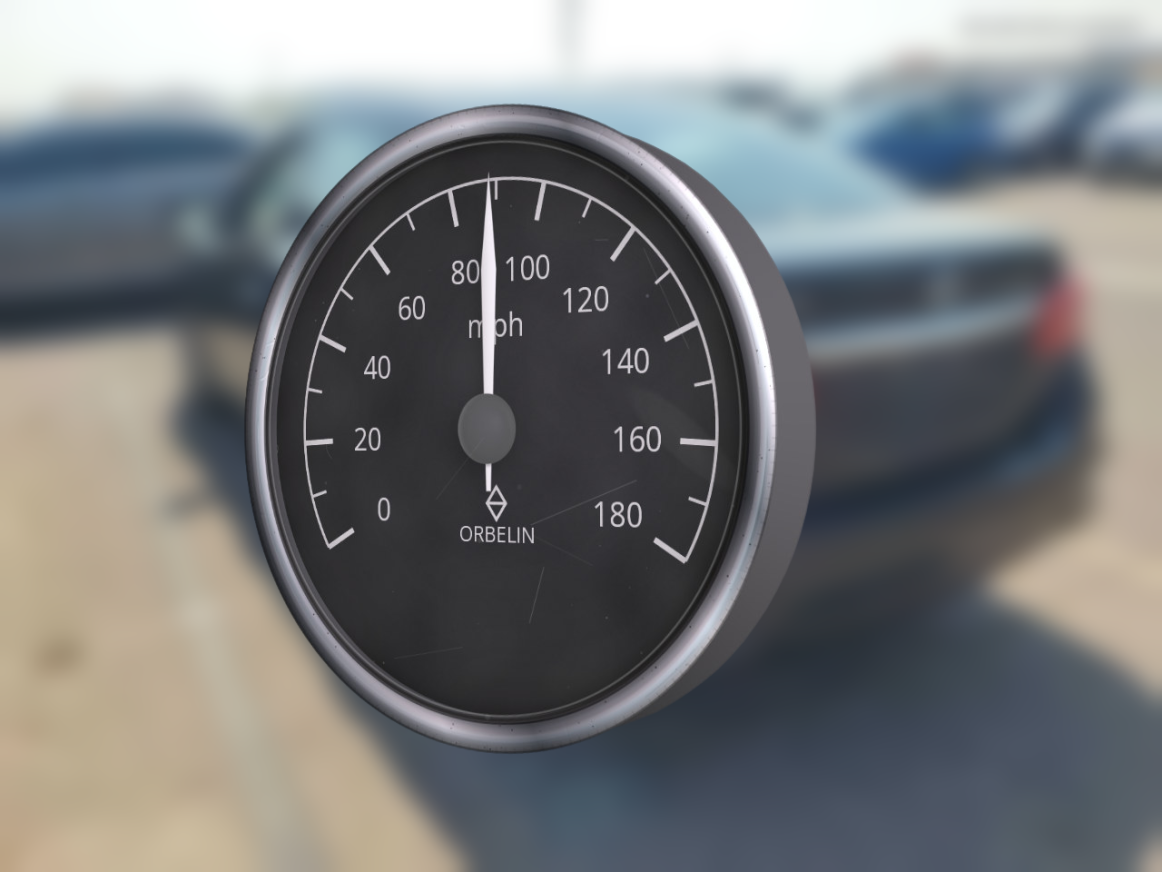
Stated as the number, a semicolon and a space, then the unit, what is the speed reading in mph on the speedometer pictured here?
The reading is 90; mph
